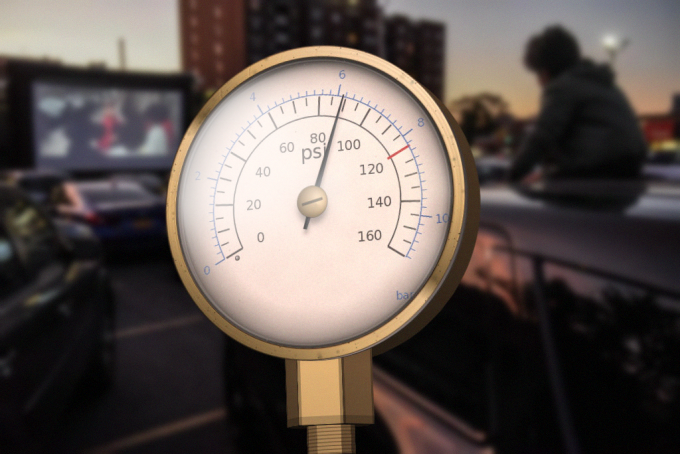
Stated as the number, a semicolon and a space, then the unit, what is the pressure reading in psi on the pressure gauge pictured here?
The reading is 90; psi
